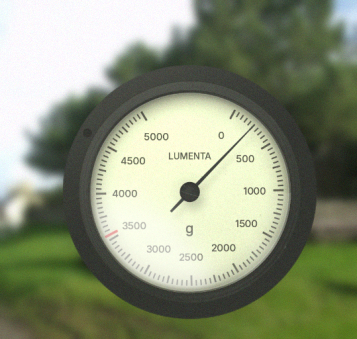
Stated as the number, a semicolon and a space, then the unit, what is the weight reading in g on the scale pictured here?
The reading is 250; g
